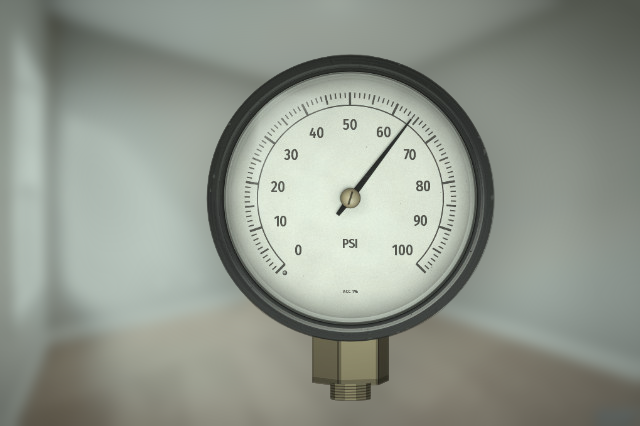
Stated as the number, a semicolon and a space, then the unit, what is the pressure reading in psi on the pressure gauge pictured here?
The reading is 64; psi
